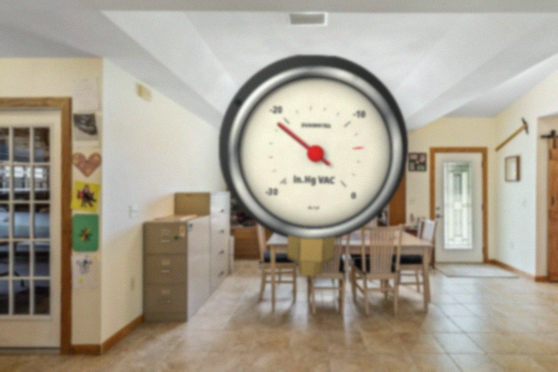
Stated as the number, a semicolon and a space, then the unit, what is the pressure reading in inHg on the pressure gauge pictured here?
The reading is -21; inHg
